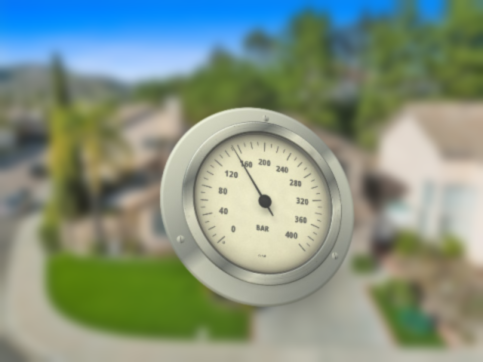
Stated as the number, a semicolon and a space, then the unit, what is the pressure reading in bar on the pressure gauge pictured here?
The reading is 150; bar
